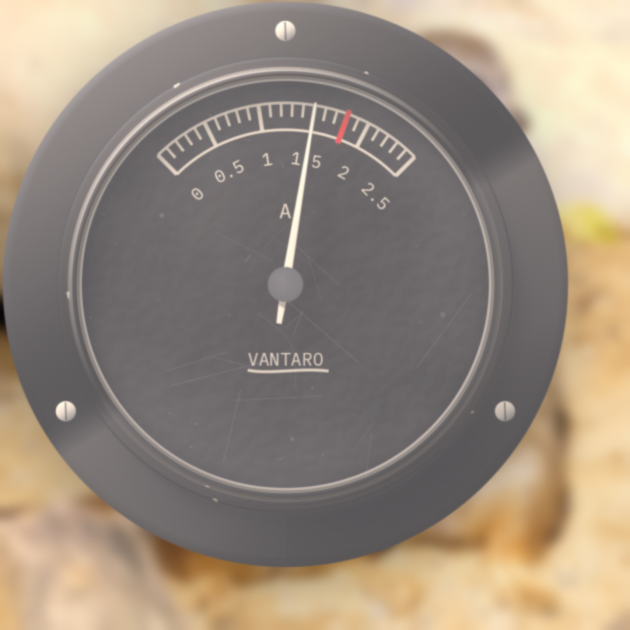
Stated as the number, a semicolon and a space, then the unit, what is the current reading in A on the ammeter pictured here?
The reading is 1.5; A
